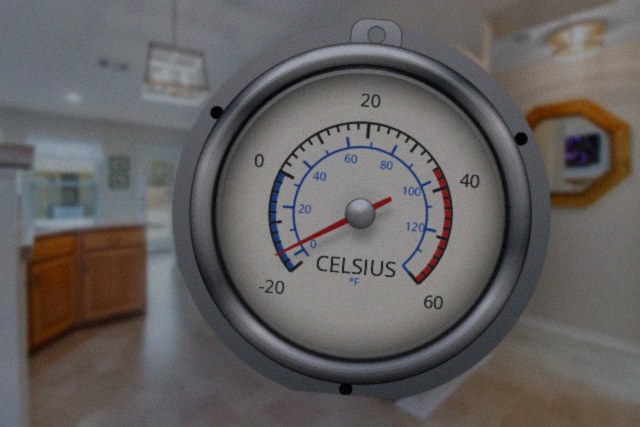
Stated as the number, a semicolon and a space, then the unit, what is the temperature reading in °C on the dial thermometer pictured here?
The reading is -16; °C
